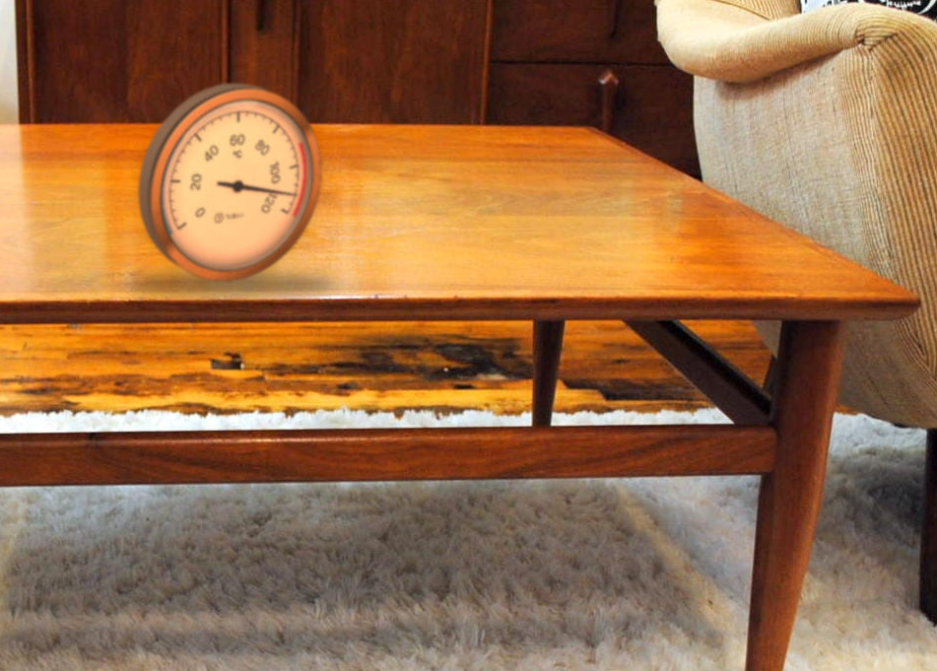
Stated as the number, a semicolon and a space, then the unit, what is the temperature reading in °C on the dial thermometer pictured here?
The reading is 112; °C
